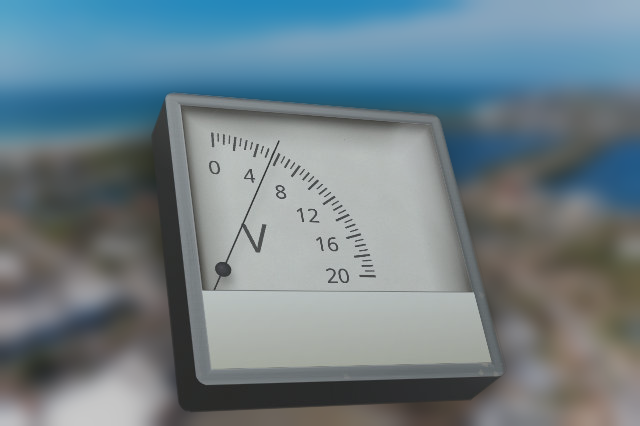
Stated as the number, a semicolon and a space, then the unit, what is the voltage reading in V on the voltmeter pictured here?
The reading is 5.5; V
